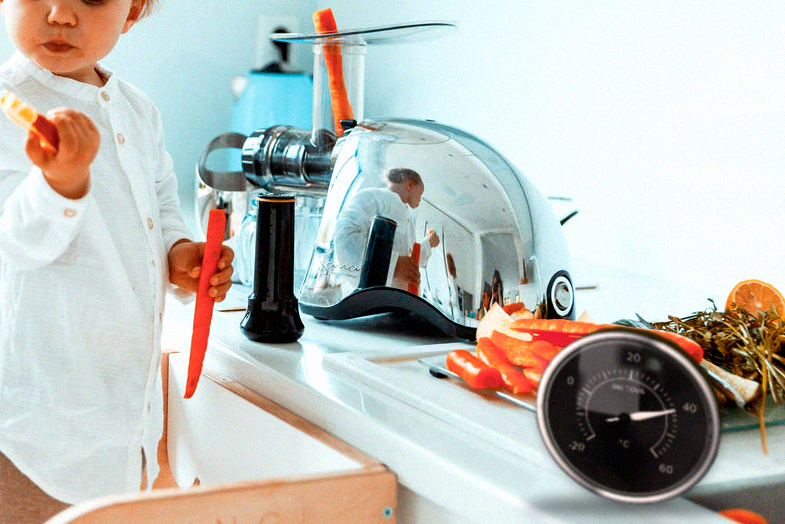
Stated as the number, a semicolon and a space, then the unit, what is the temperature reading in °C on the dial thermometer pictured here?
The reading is 40; °C
